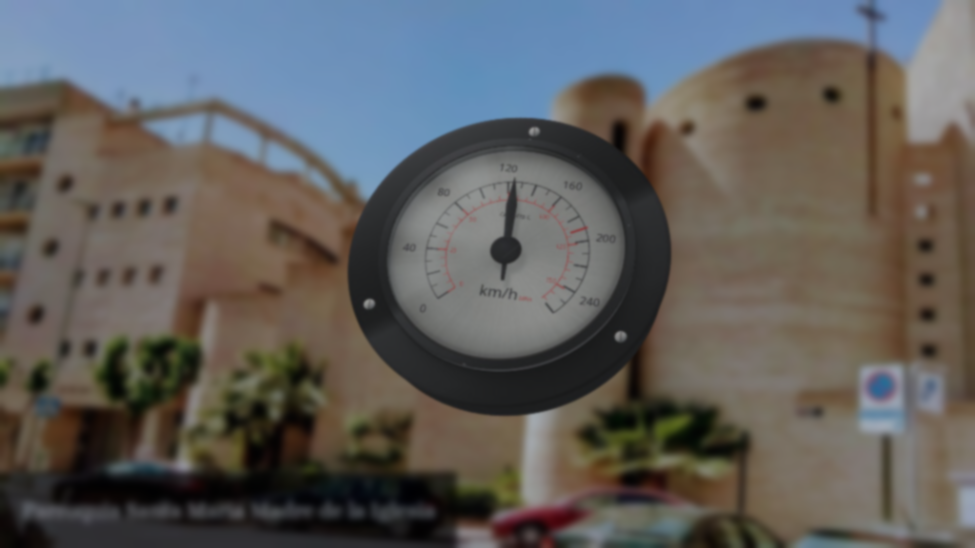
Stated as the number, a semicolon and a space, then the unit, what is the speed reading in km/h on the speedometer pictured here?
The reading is 125; km/h
